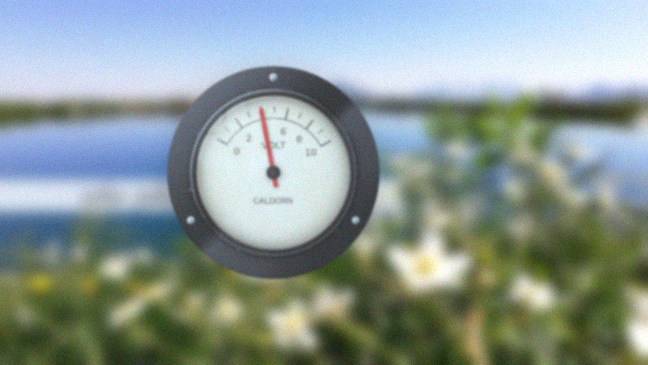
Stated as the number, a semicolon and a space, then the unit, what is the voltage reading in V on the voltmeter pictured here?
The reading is 4; V
